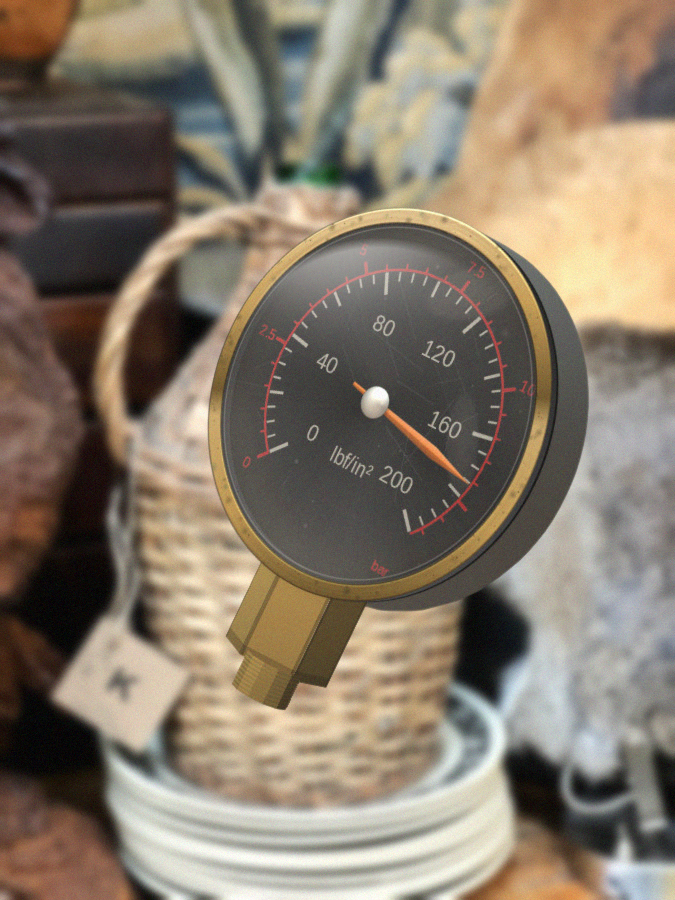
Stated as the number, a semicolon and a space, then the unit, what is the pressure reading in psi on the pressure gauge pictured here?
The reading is 175; psi
